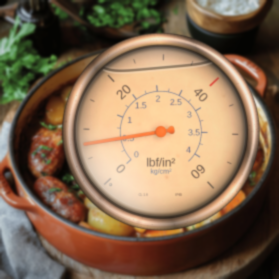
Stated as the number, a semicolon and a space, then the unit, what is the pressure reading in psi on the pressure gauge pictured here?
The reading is 7.5; psi
